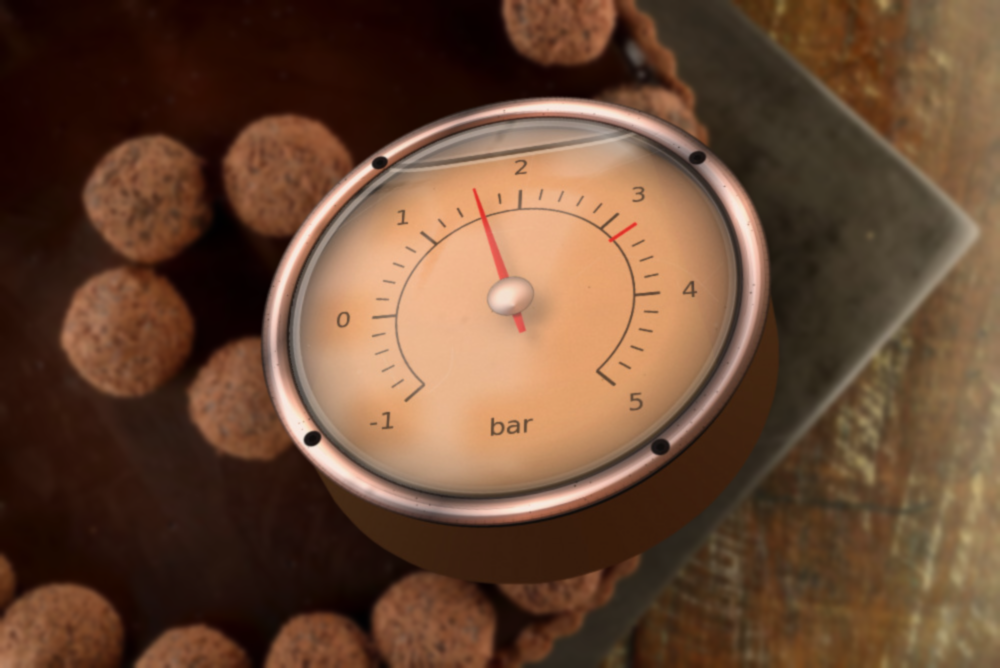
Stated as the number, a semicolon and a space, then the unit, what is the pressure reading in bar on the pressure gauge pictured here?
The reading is 1.6; bar
